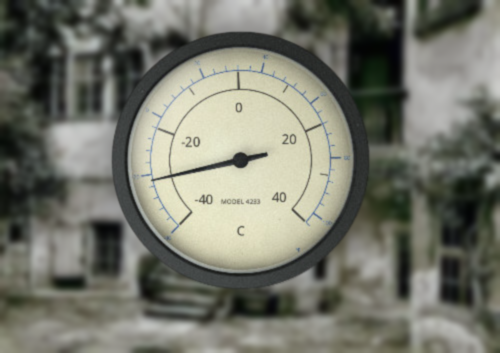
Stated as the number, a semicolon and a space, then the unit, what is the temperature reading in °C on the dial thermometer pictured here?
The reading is -30; °C
